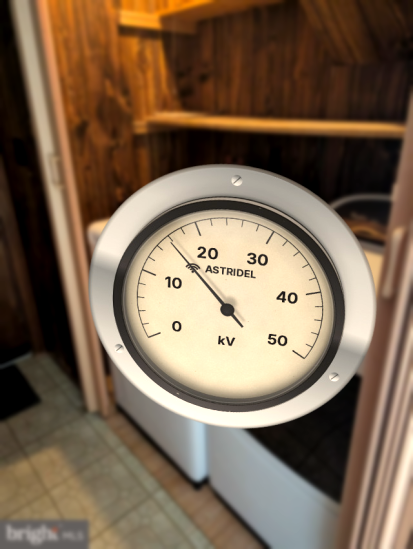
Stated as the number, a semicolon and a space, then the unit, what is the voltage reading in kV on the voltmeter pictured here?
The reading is 16; kV
